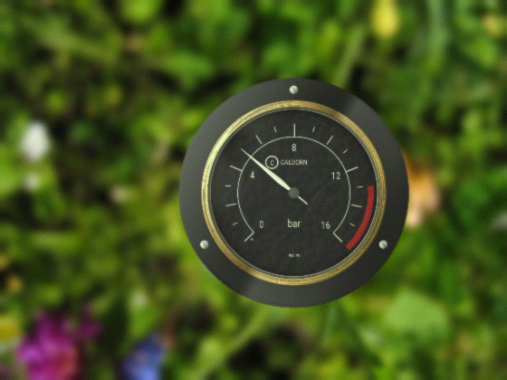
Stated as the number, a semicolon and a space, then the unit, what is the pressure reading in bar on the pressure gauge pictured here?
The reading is 5; bar
